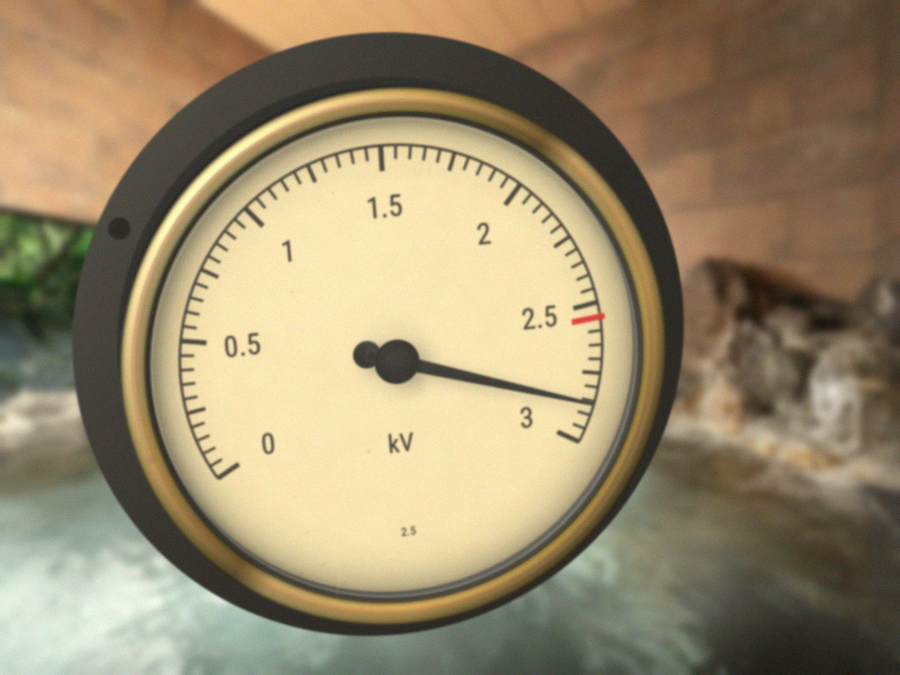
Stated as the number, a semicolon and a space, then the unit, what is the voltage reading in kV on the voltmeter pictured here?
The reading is 2.85; kV
